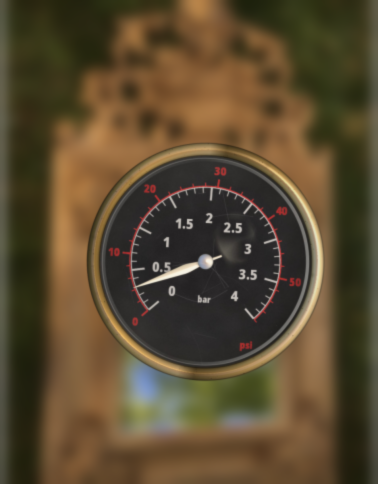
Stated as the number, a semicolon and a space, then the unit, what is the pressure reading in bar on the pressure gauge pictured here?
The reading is 0.3; bar
